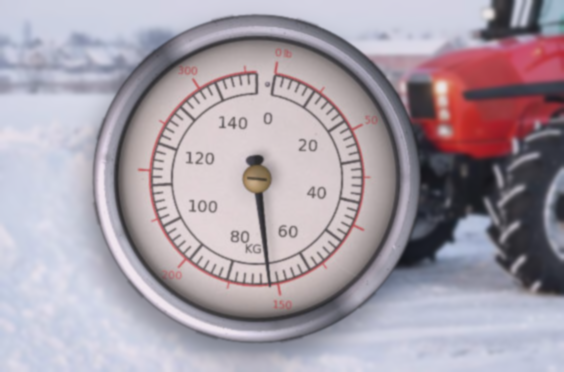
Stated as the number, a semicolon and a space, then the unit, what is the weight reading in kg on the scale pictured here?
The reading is 70; kg
